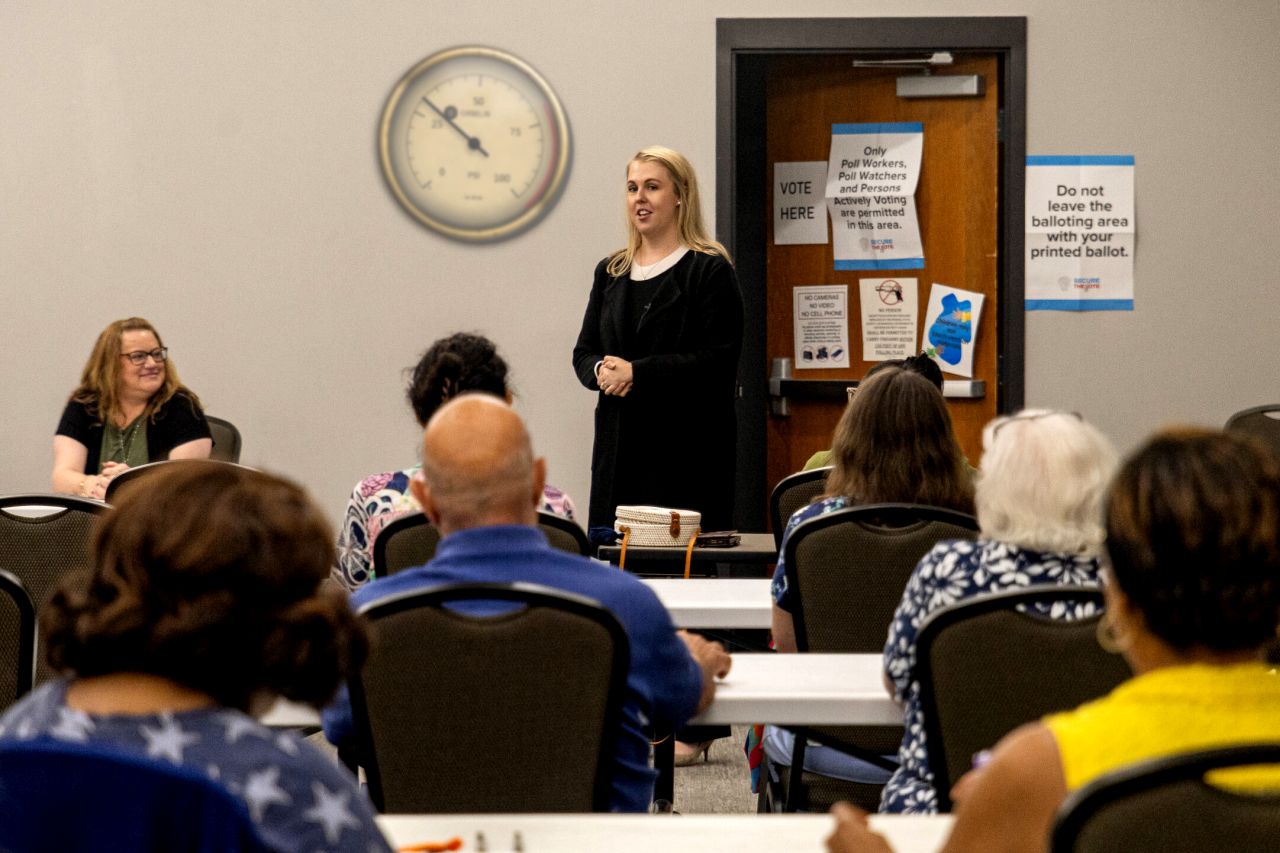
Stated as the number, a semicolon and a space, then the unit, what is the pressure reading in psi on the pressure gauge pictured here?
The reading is 30; psi
